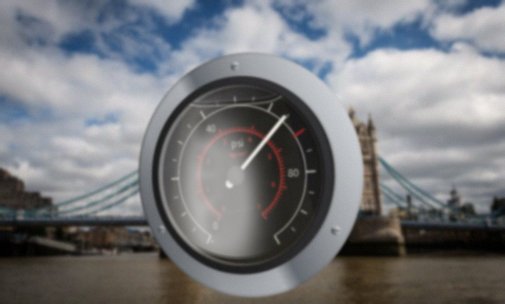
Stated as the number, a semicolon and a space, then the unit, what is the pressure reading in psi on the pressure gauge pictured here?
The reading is 65; psi
